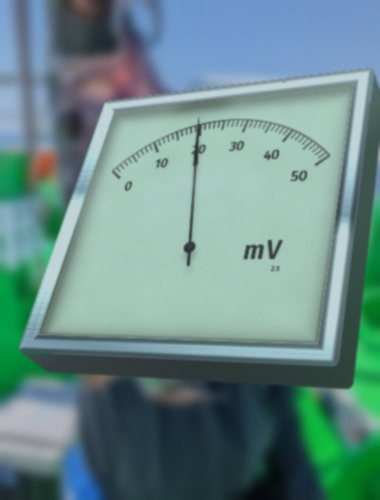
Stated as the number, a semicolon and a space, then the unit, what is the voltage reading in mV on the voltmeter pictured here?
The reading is 20; mV
